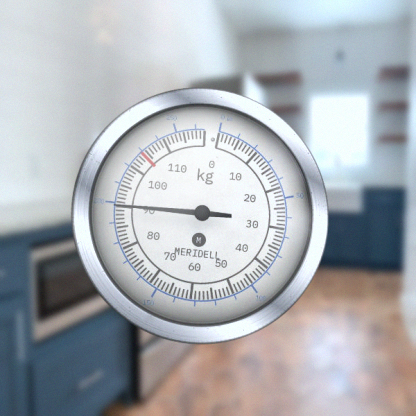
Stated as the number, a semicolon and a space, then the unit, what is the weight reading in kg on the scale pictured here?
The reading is 90; kg
